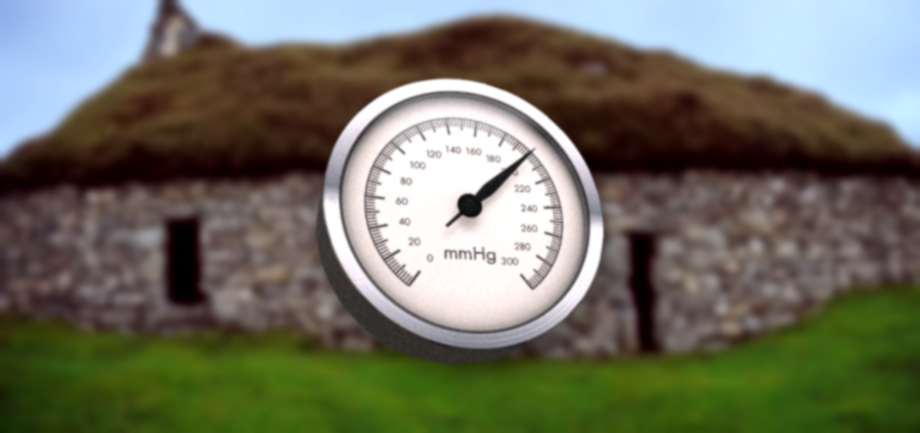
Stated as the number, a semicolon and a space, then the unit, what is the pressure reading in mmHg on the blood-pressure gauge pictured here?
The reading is 200; mmHg
